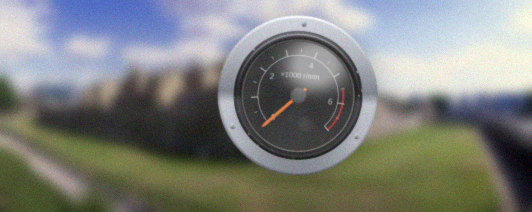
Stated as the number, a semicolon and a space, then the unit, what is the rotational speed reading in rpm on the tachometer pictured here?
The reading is 0; rpm
